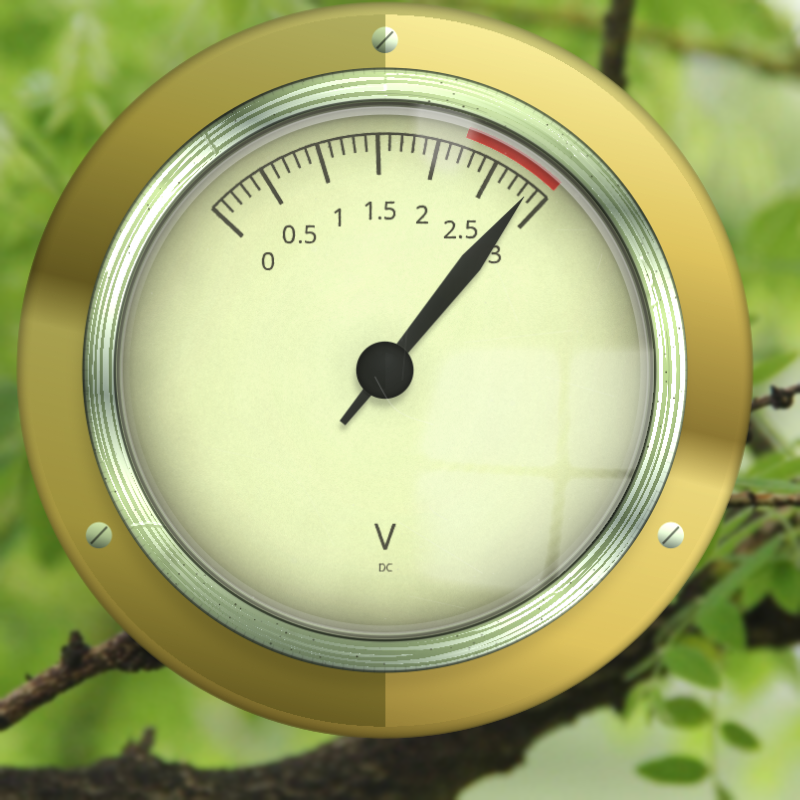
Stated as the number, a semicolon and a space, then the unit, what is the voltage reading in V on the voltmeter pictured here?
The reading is 2.85; V
